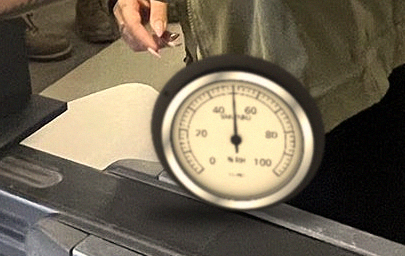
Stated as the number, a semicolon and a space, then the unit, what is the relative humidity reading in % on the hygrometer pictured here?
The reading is 50; %
